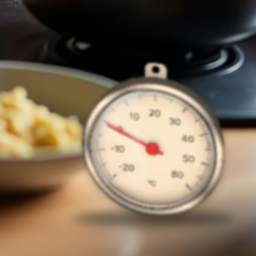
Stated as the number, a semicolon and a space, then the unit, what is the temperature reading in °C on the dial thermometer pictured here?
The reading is 0; °C
